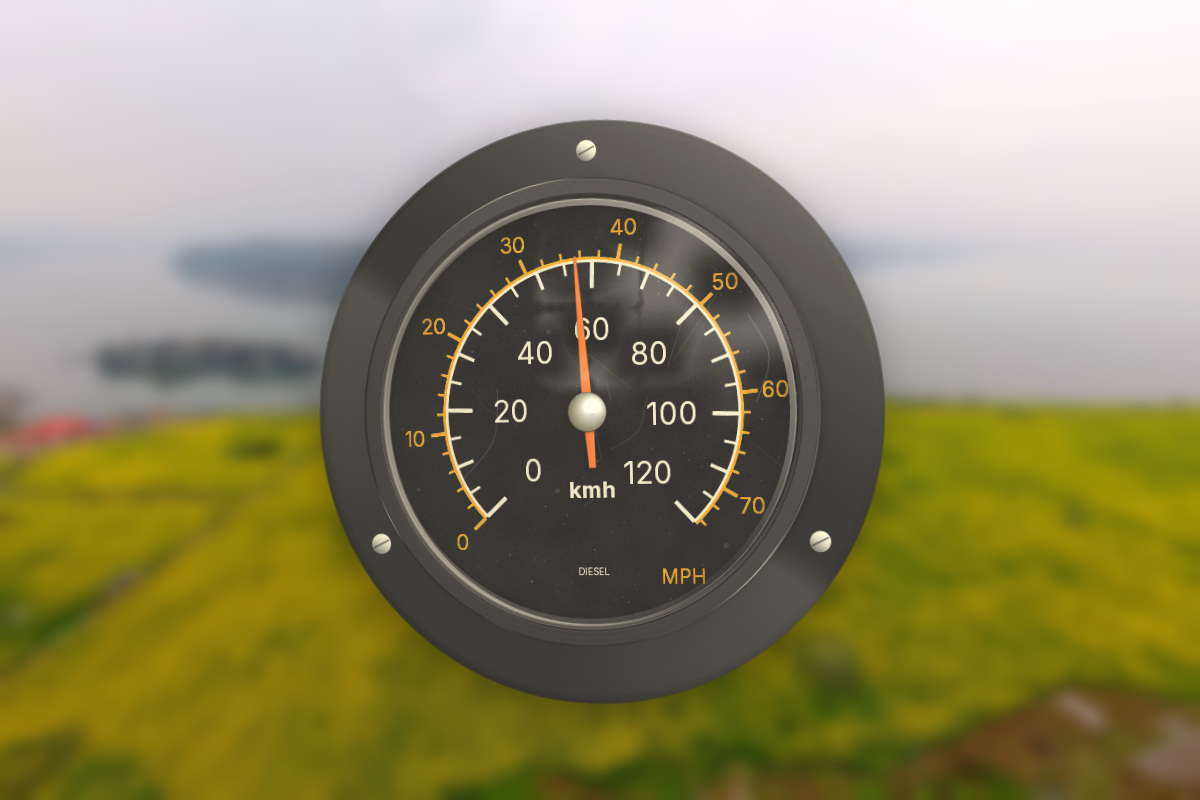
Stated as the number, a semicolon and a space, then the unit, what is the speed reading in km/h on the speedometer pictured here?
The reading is 57.5; km/h
